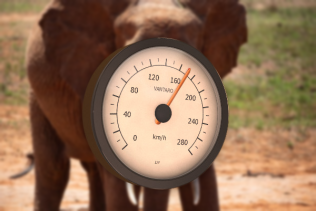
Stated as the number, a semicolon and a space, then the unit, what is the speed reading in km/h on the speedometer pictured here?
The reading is 170; km/h
